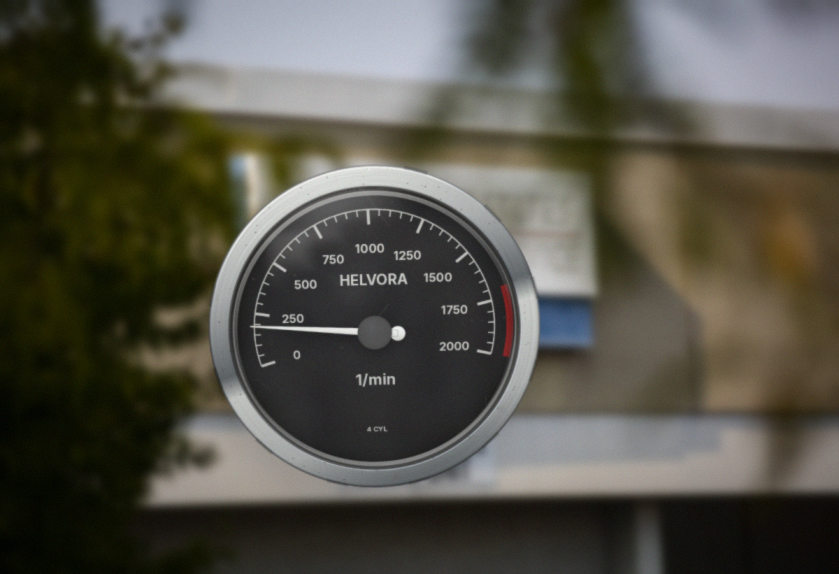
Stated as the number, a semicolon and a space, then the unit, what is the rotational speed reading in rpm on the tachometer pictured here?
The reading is 200; rpm
